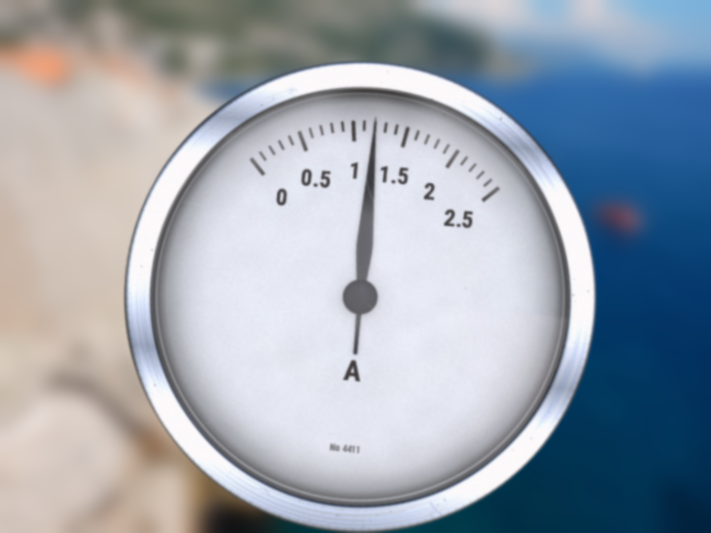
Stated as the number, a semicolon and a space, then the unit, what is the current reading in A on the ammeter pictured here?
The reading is 1.2; A
